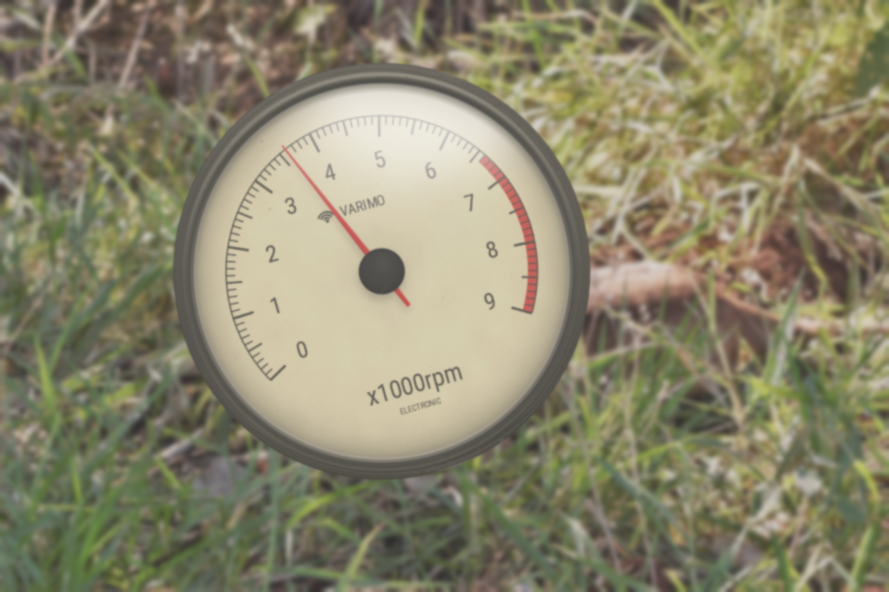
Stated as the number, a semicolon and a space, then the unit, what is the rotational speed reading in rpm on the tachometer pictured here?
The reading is 3600; rpm
